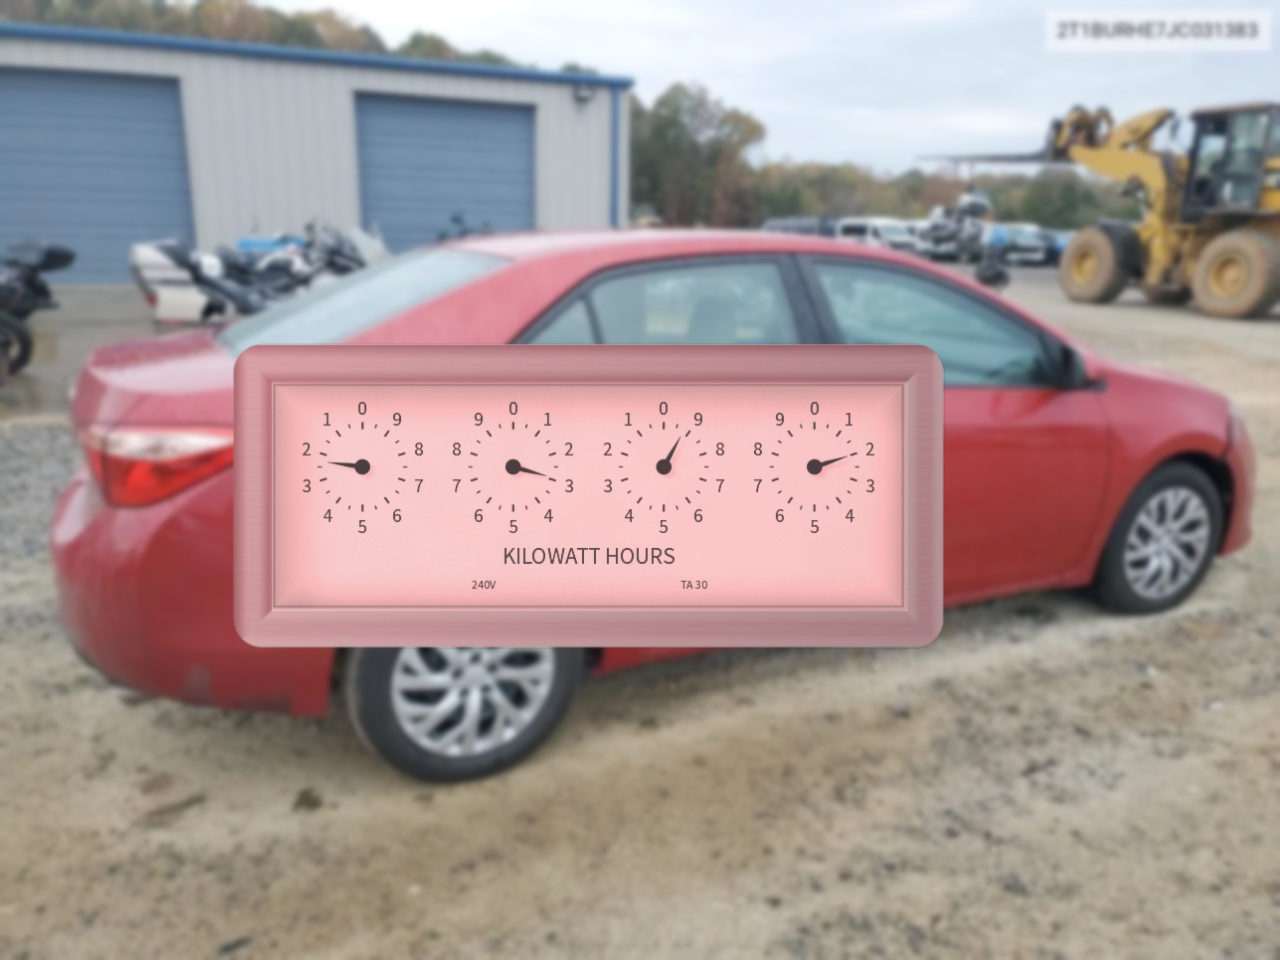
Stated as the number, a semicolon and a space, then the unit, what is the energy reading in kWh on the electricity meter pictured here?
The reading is 2292; kWh
